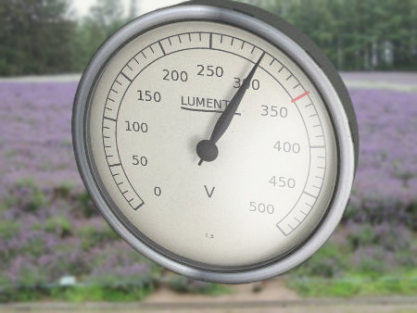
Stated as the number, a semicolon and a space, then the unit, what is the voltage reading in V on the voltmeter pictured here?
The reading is 300; V
